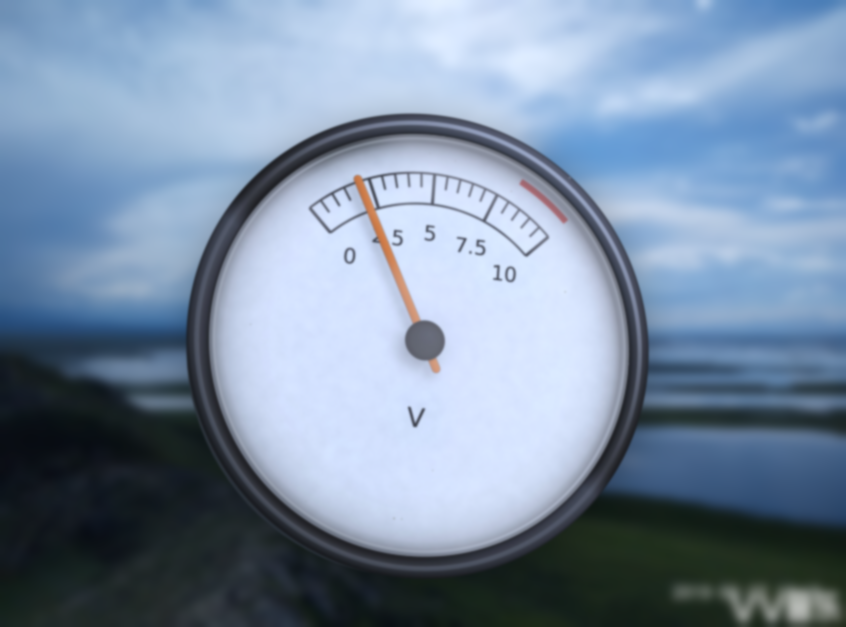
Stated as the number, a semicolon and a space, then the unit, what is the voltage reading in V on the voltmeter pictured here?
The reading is 2; V
